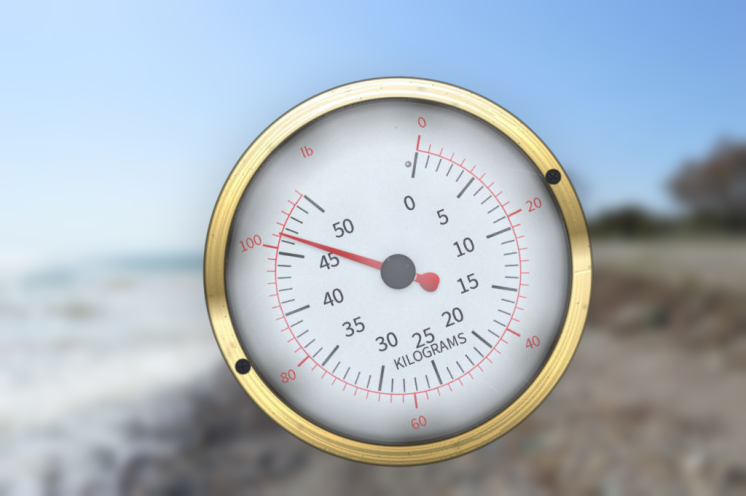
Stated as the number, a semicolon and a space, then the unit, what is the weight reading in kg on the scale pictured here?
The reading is 46.5; kg
